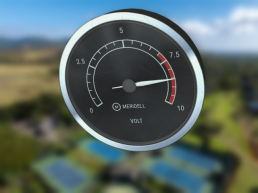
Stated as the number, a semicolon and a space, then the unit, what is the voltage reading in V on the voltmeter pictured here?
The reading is 8.5; V
